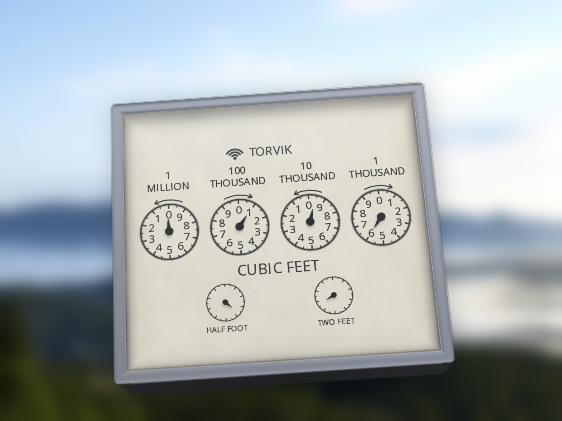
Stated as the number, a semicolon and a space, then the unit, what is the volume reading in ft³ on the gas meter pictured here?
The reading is 9600; ft³
